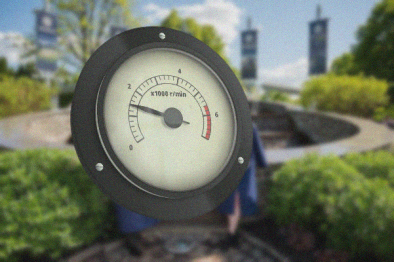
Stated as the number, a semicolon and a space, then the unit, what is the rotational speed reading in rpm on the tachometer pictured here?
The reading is 1400; rpm
